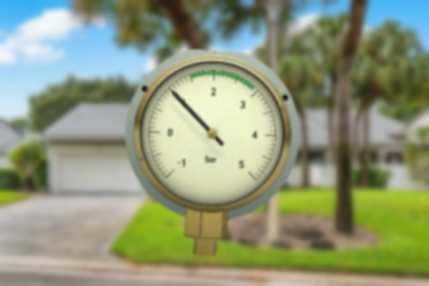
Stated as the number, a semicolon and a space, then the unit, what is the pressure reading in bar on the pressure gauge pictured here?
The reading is 1; bar
